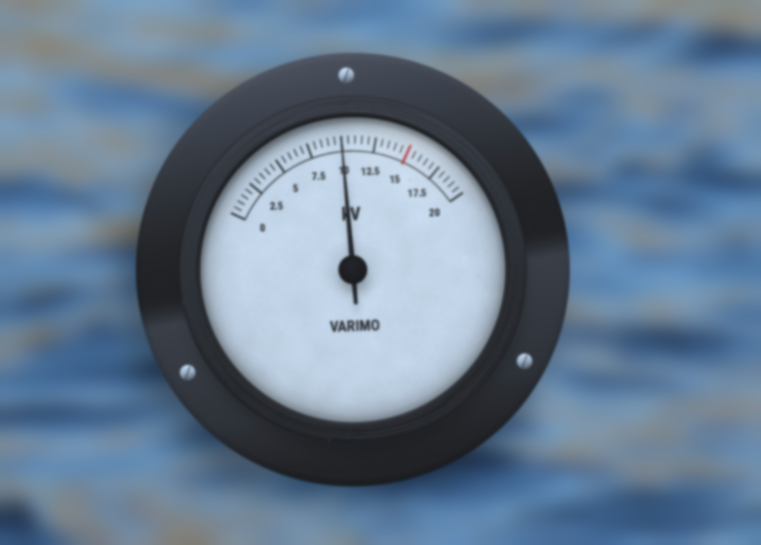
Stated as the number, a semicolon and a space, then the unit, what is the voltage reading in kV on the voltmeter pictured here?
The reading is 10; kV
